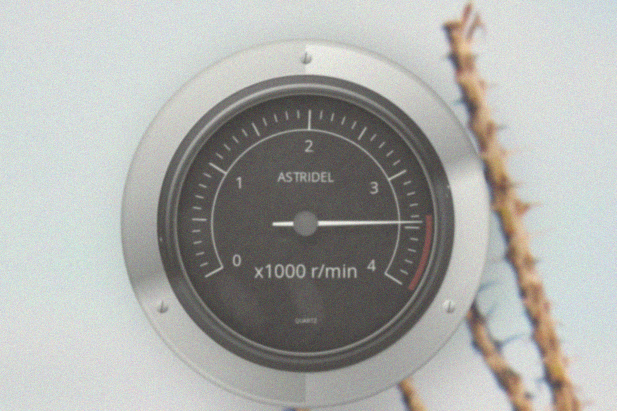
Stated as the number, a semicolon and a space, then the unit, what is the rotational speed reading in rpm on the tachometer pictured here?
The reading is 3450; rpm
